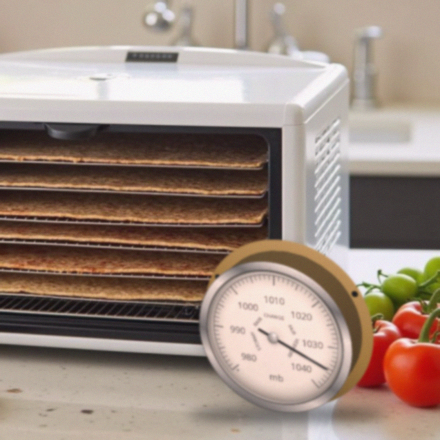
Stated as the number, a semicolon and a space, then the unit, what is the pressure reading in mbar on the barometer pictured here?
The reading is 1035; mbar
